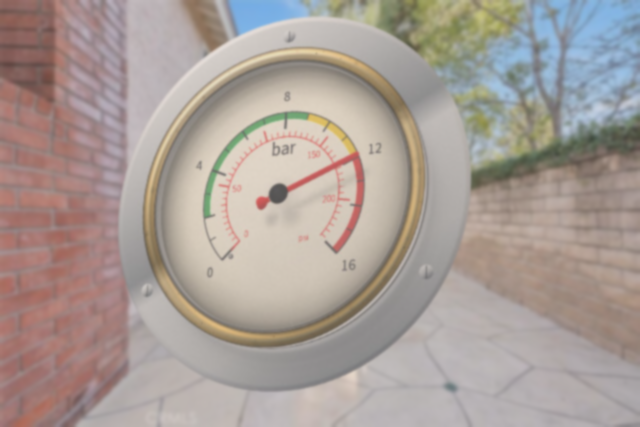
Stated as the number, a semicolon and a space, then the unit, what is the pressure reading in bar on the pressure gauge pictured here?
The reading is 12; bar
